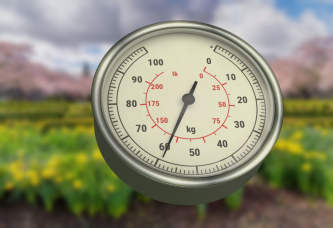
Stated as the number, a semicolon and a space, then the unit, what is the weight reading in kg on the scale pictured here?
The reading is 59; kg
